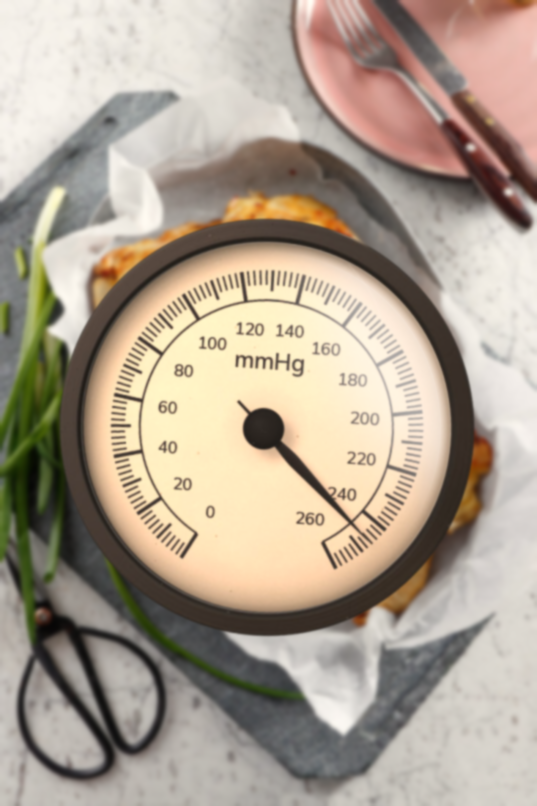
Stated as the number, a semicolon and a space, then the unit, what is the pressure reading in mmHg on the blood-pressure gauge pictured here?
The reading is 246; mmHg
